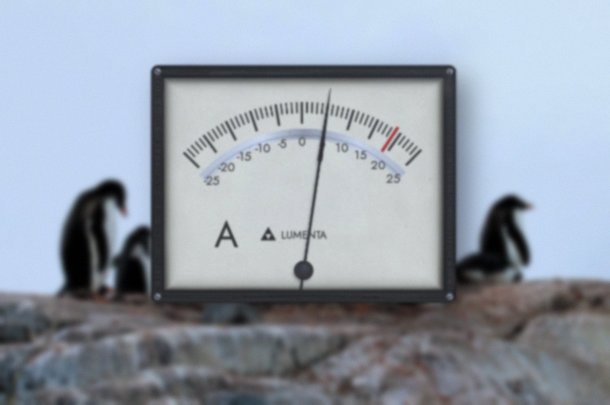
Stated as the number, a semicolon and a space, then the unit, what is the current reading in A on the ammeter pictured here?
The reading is 5; A
